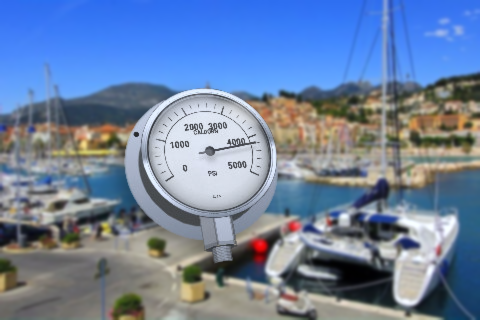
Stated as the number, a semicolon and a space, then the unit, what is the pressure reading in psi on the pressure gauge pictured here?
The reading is 4200; psi
